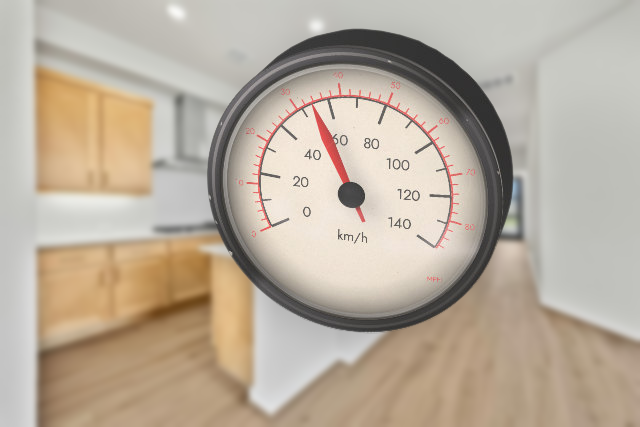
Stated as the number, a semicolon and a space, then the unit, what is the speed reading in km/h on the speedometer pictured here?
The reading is 55; km/h
